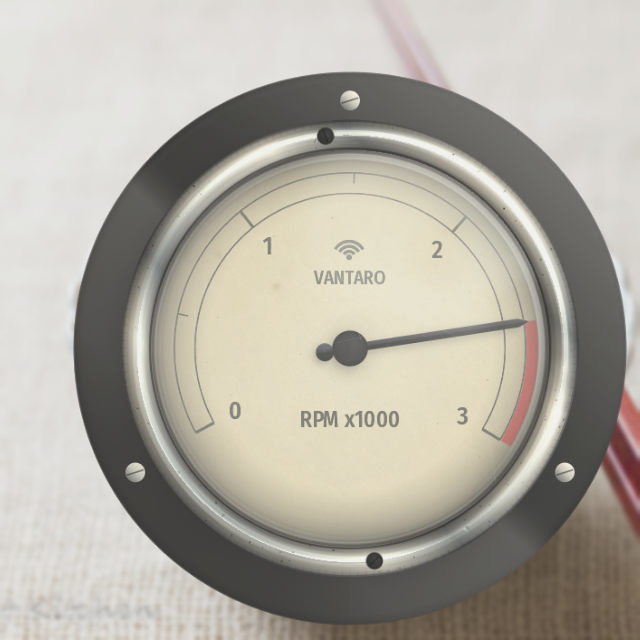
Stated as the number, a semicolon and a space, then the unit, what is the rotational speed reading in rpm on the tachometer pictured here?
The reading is 2500; rpm
